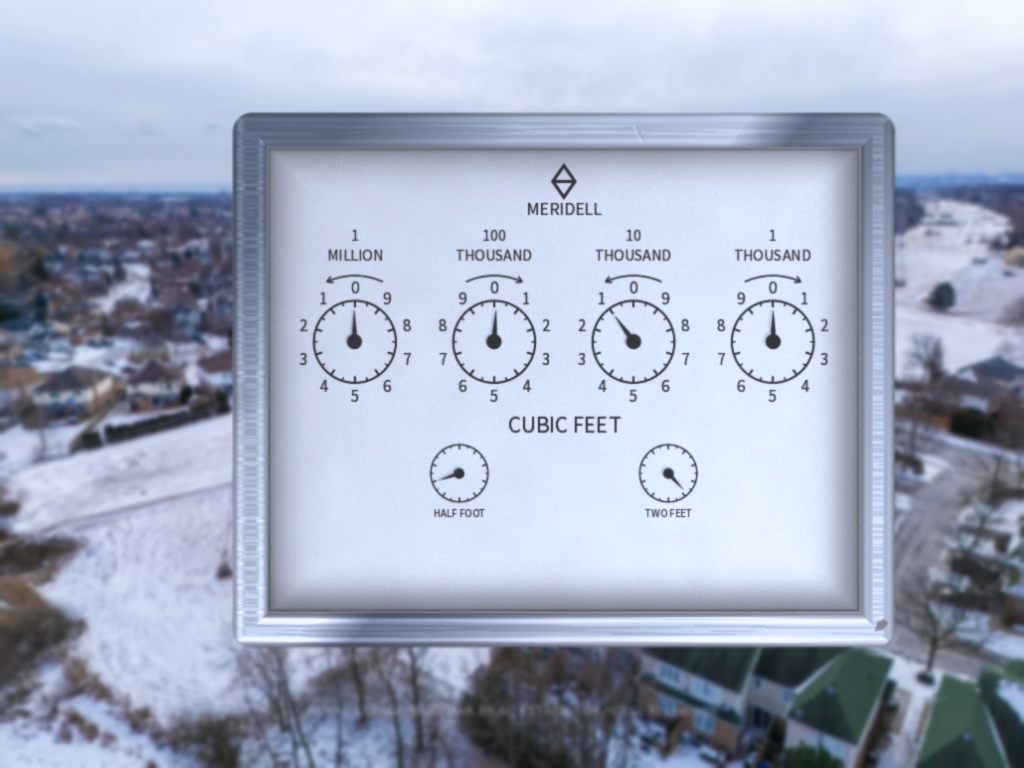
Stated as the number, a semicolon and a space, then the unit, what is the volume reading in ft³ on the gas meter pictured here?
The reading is 1000; ft³
